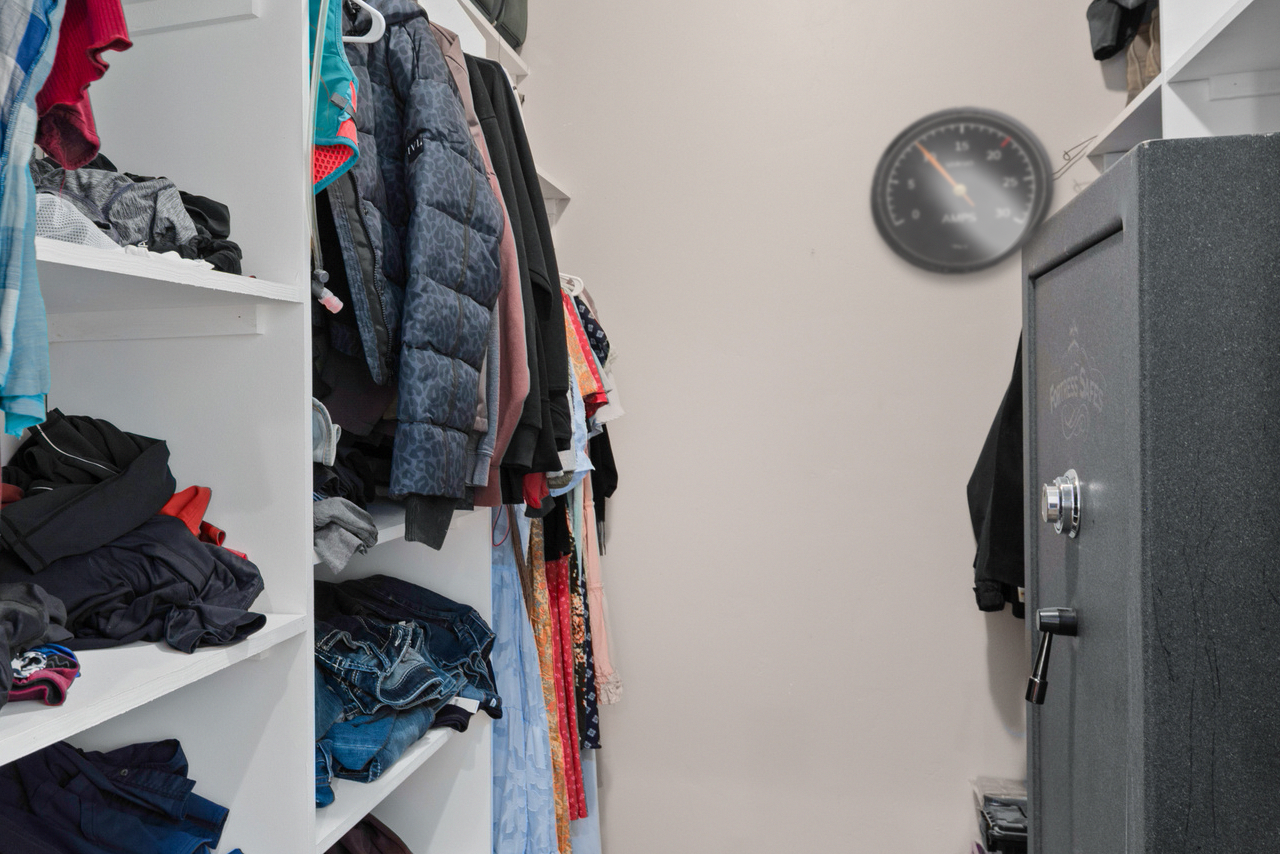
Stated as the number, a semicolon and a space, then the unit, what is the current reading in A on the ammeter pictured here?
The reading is 10; A
